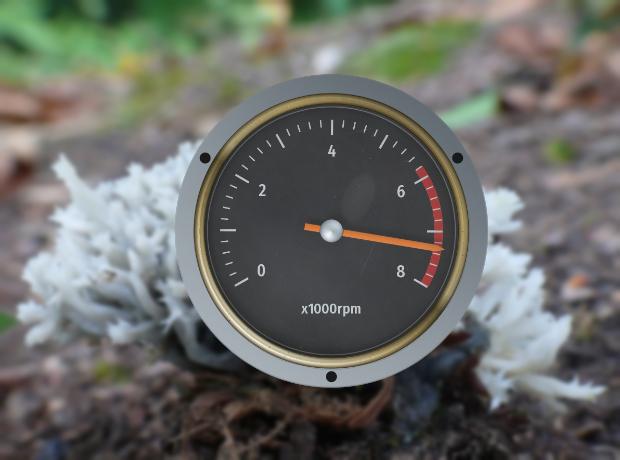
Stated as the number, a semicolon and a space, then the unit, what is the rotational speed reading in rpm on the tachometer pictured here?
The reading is 7300; rpm
